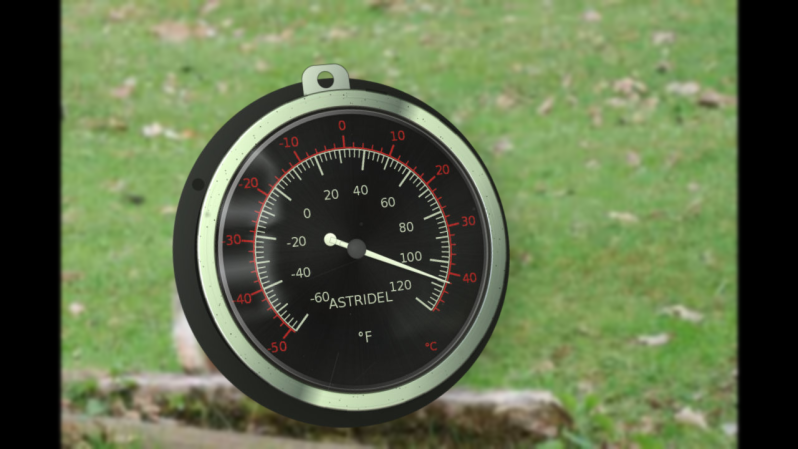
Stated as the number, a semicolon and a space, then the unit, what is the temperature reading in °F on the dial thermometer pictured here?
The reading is 108; °F
